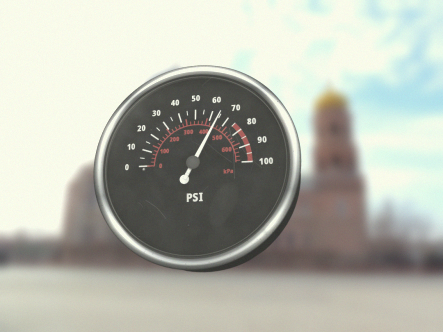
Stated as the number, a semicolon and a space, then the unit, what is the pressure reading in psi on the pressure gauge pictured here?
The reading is 65; psi
